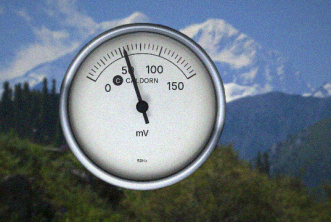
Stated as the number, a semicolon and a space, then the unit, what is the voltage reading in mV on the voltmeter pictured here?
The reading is 55; mV
